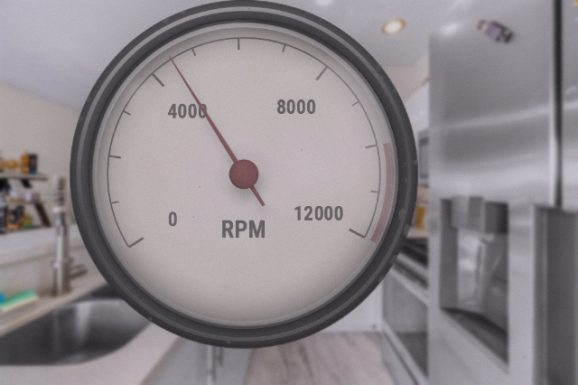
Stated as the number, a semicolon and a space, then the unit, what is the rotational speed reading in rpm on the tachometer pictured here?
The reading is 4500; rpm
